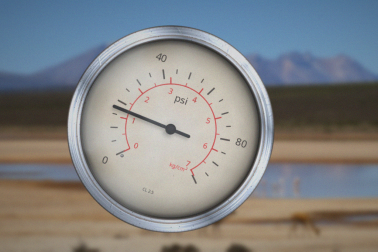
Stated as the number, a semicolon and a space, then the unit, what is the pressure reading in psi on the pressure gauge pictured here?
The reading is 17.5; psi
